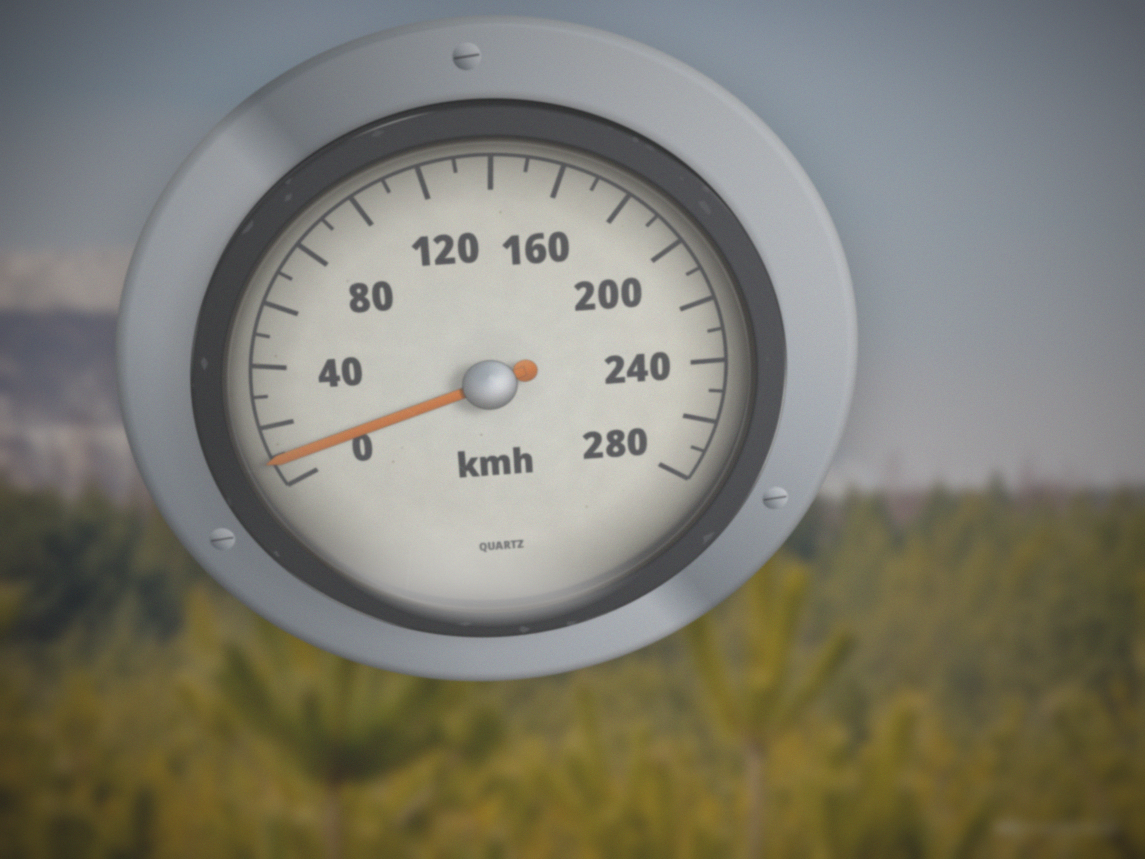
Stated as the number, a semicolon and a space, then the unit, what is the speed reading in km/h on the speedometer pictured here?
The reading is 10; km/h
